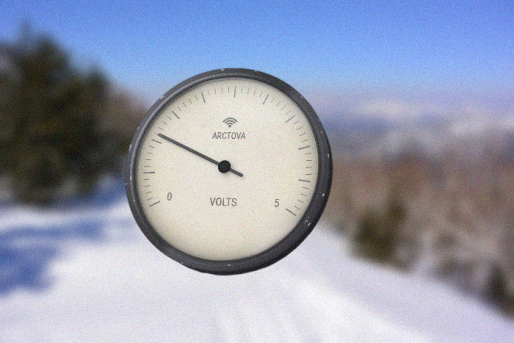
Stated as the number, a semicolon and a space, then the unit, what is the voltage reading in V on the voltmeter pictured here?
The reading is 1.1; V
